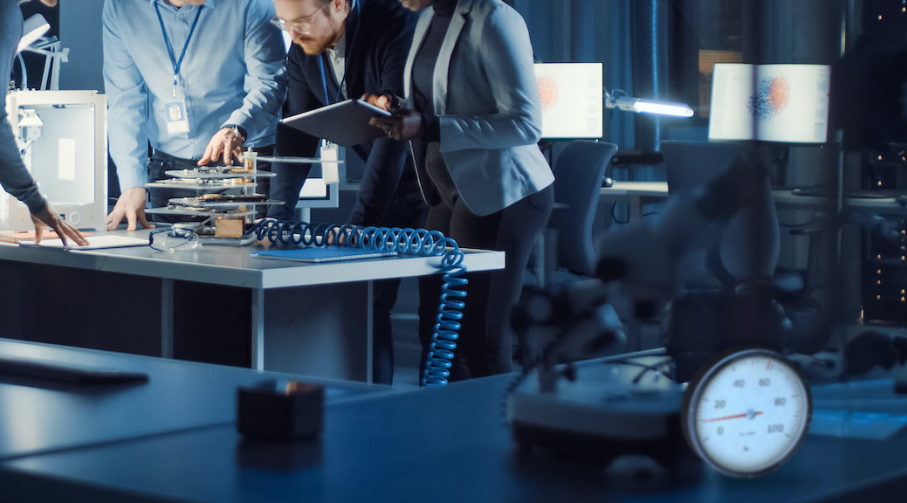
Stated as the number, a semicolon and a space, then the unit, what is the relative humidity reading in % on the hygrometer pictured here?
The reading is 10; %
